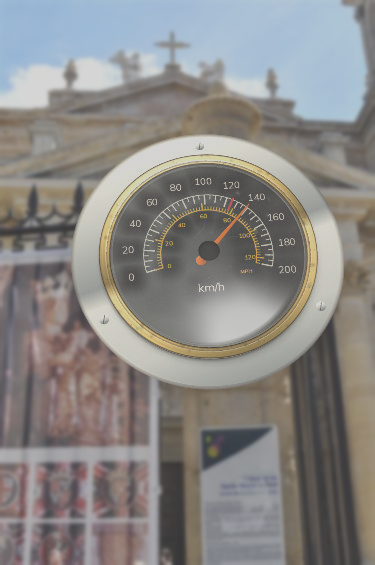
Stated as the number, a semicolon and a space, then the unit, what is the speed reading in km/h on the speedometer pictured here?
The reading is 140; km/h
